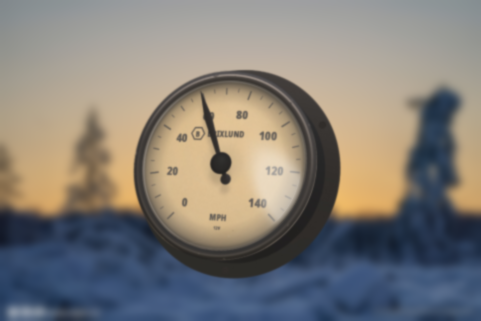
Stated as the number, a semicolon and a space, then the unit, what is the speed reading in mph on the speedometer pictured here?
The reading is 60; mph
